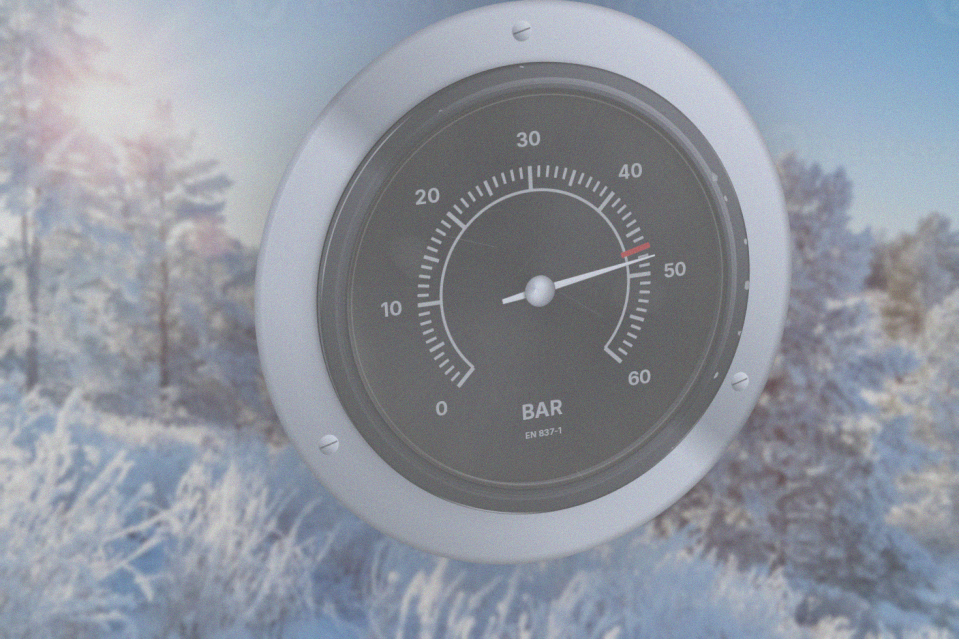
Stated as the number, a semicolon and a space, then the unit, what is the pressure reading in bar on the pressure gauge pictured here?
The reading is 48; bar
